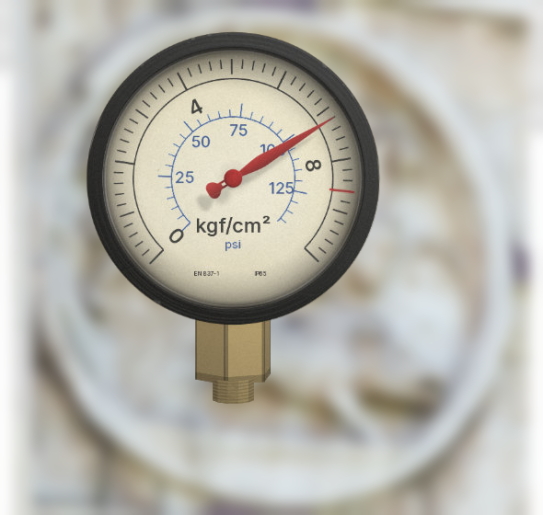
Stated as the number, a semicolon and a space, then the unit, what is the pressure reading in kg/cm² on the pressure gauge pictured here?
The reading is 7.2; kg/cm²
